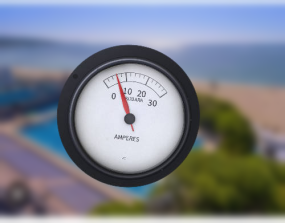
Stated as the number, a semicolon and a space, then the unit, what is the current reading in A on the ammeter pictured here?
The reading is 6; A
